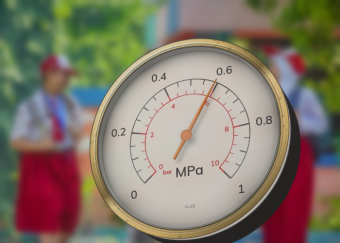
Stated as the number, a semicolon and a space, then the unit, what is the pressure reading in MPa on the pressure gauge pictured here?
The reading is 0.6; MPa
